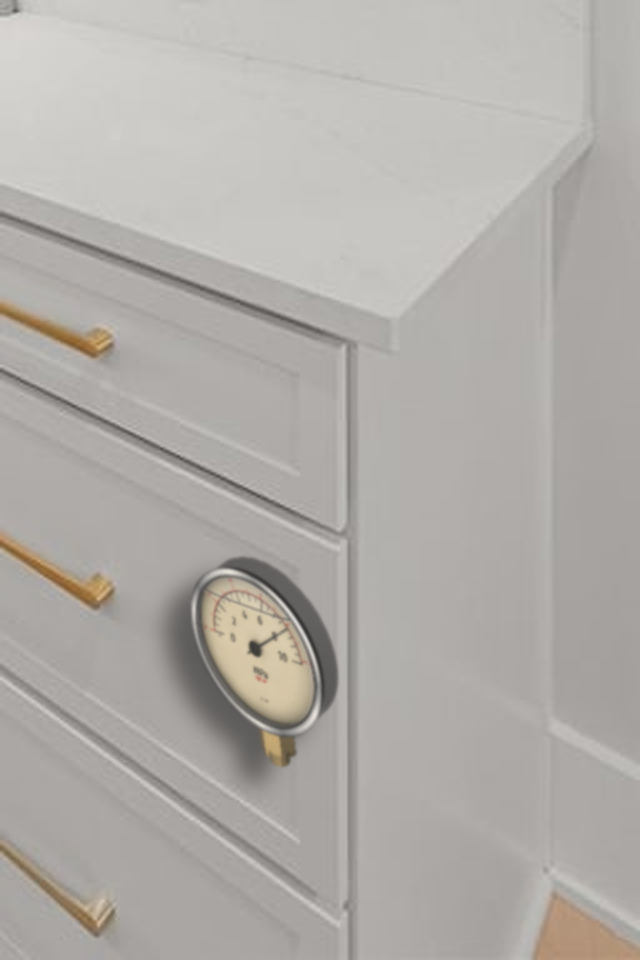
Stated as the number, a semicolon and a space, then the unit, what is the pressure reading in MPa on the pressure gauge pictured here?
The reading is 8; MPa
